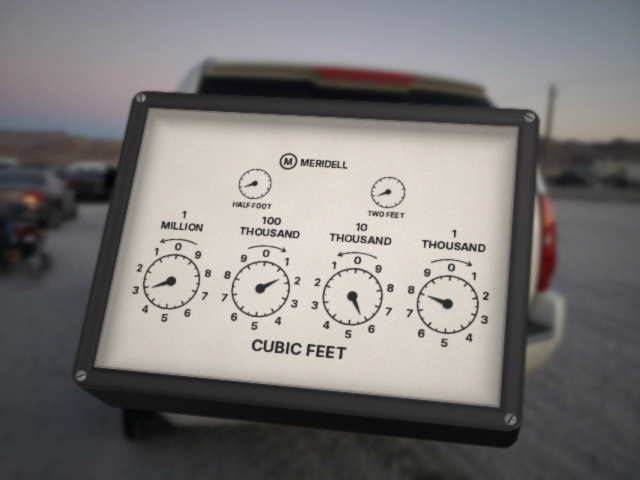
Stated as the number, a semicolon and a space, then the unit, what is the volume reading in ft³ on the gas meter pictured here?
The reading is 315800; ft³
